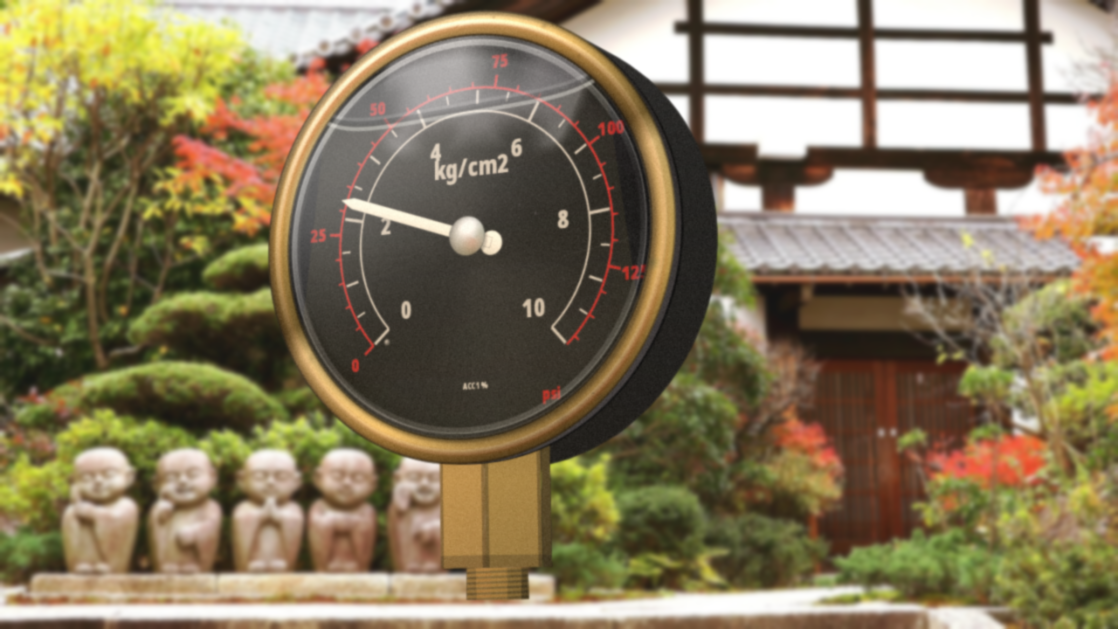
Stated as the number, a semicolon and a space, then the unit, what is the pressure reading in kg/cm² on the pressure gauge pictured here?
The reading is 2.25; kg/cm²
